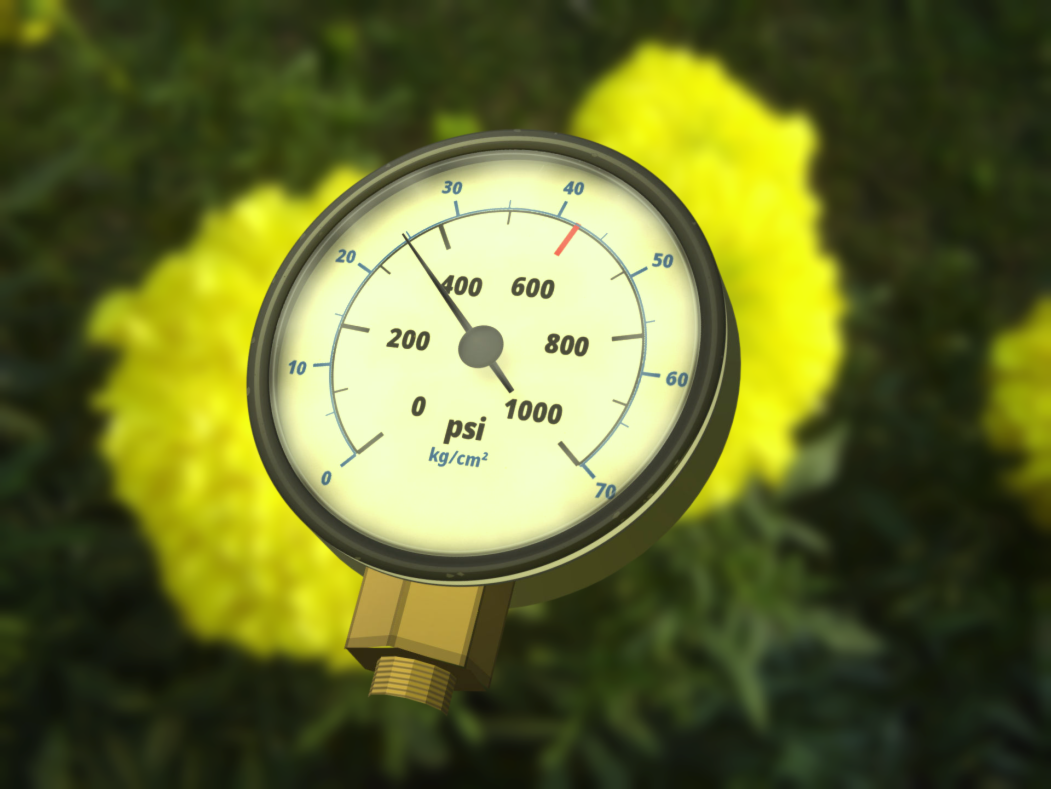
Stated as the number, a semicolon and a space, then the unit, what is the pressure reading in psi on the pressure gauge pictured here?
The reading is 350; psi
